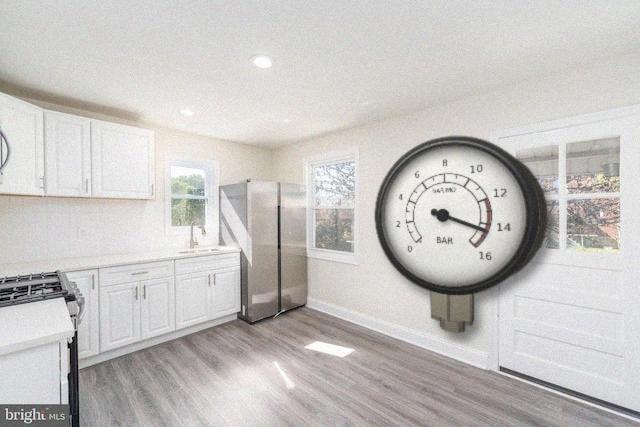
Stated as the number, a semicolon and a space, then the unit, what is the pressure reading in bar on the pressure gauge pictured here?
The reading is 14.5; bar
